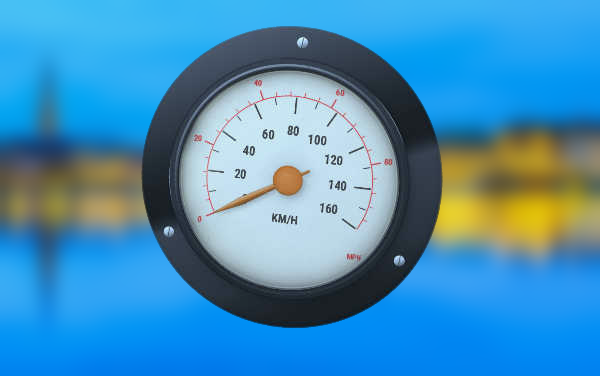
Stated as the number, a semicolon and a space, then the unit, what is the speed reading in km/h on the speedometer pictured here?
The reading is 0; km/h
